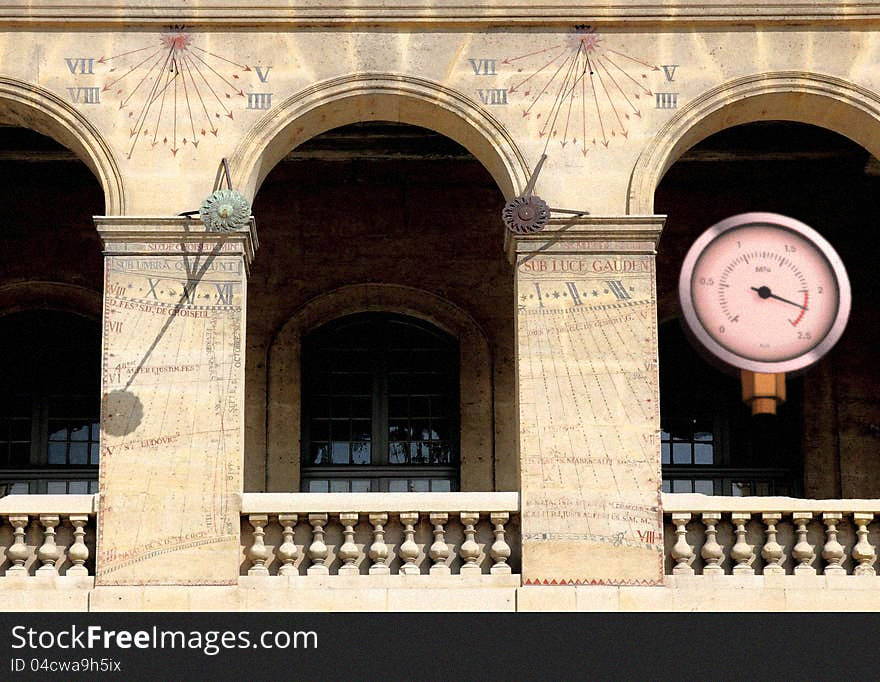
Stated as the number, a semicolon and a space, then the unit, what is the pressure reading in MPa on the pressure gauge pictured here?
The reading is 2.25; MPa
